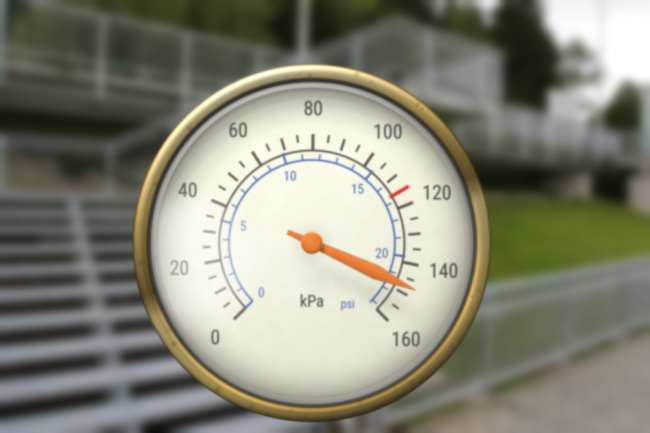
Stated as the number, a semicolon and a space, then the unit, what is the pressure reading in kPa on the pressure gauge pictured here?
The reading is 147.5; kPa
